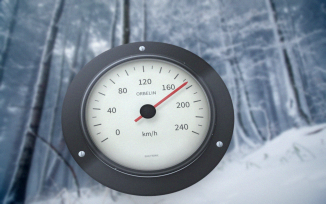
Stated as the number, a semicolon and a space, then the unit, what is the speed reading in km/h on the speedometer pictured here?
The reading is 175; km/h
